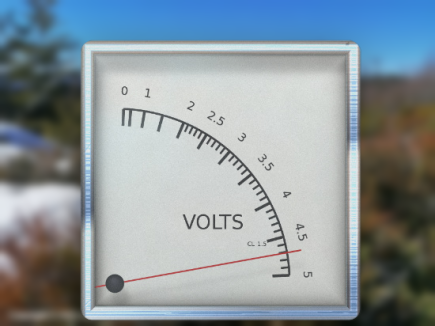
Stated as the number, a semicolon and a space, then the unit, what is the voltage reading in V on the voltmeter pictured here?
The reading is 4.7; V
